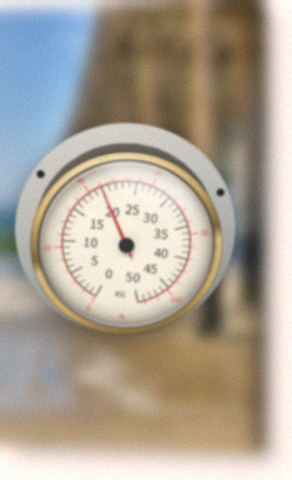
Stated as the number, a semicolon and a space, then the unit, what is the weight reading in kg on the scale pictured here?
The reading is 20; kg
